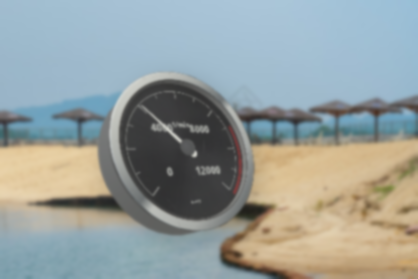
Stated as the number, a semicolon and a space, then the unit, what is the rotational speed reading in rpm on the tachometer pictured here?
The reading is 4000; rpm
